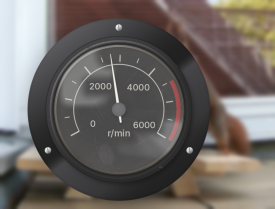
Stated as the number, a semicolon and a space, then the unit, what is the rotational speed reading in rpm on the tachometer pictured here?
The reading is 2750; rpm
